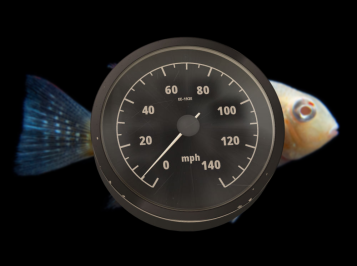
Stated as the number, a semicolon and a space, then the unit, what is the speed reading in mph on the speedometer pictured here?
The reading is 5; mph
